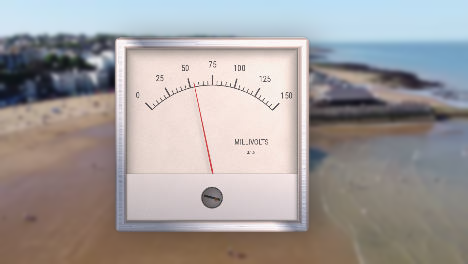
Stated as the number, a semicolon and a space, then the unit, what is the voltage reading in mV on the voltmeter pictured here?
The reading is 55; mV
